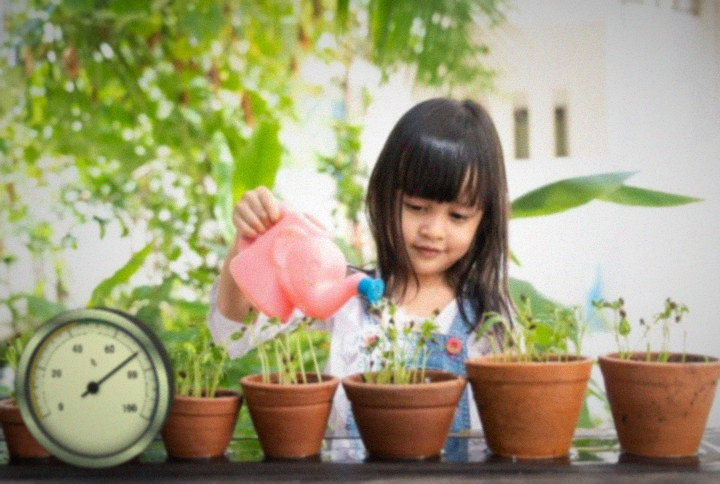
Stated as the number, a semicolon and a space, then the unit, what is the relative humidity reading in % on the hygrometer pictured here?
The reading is 72; %
